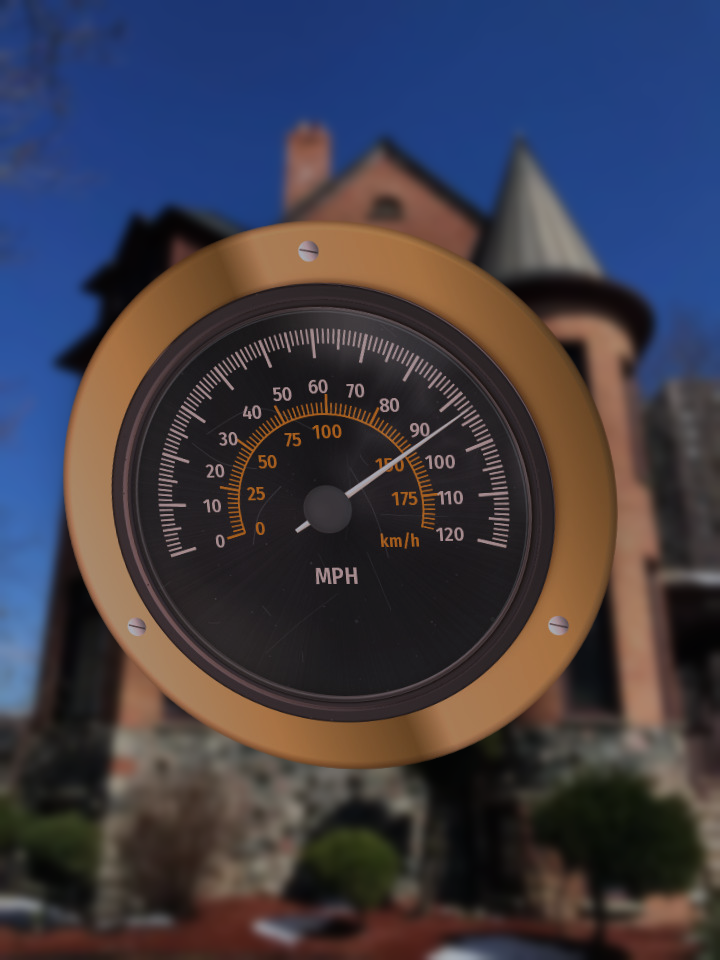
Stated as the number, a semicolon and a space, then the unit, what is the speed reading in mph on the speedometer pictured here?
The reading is 93; mph
